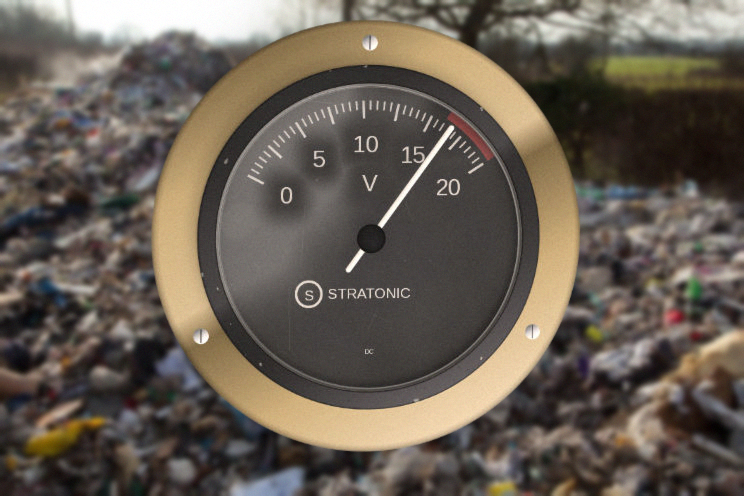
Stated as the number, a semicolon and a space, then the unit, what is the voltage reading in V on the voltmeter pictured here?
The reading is 16.5; V
